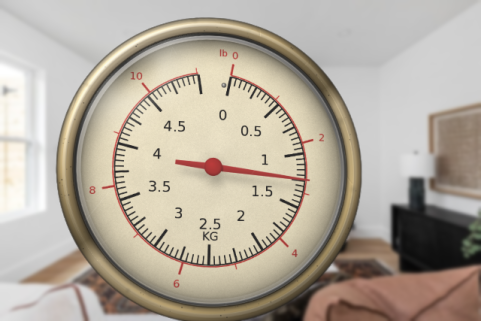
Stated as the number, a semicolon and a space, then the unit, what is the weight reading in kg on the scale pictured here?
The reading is 1.25; kg
